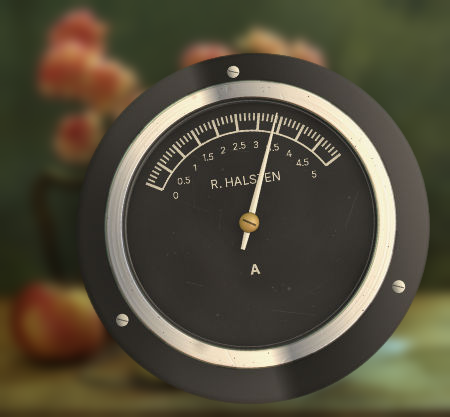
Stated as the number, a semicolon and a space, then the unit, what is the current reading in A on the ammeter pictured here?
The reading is 3.4; A
